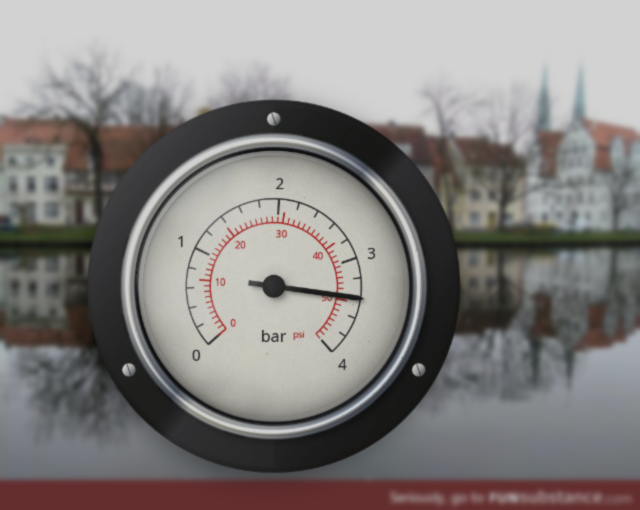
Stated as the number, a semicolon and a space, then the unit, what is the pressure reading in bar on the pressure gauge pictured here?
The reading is 3.4; bar
